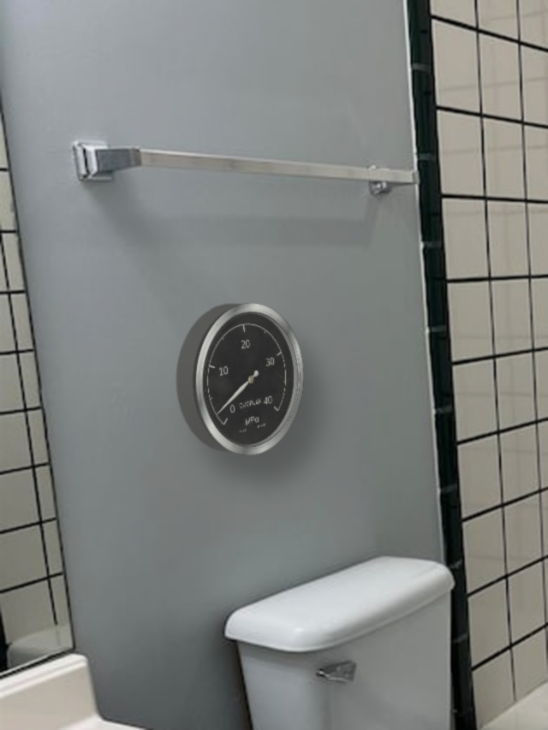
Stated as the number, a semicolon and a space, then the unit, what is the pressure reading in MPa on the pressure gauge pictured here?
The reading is 2.5; MPa
